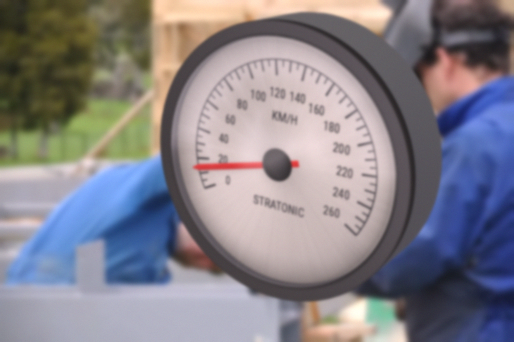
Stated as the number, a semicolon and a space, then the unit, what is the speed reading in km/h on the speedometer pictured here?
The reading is 15; km/h
